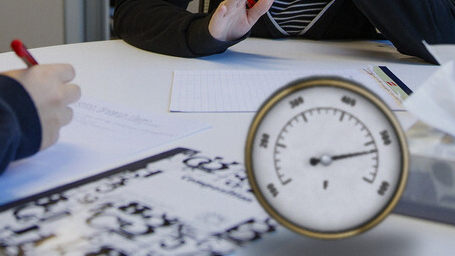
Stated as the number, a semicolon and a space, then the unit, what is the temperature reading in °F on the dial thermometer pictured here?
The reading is 520; °F
